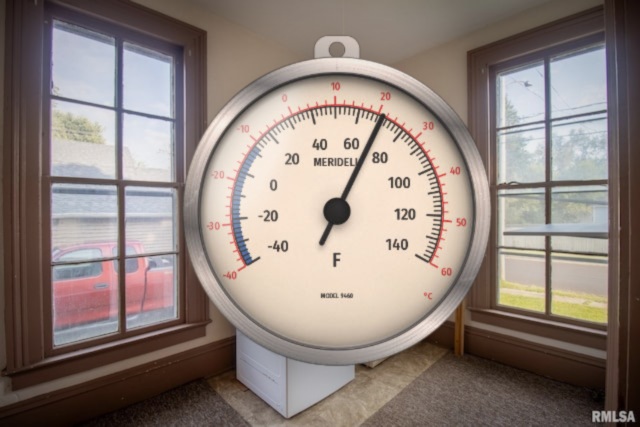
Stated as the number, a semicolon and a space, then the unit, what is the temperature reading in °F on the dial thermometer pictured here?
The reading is 70; °F
